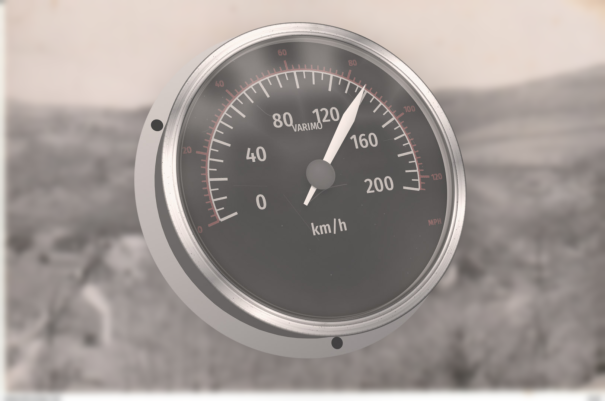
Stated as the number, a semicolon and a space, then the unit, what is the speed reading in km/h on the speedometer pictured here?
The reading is 137.5; km/h
